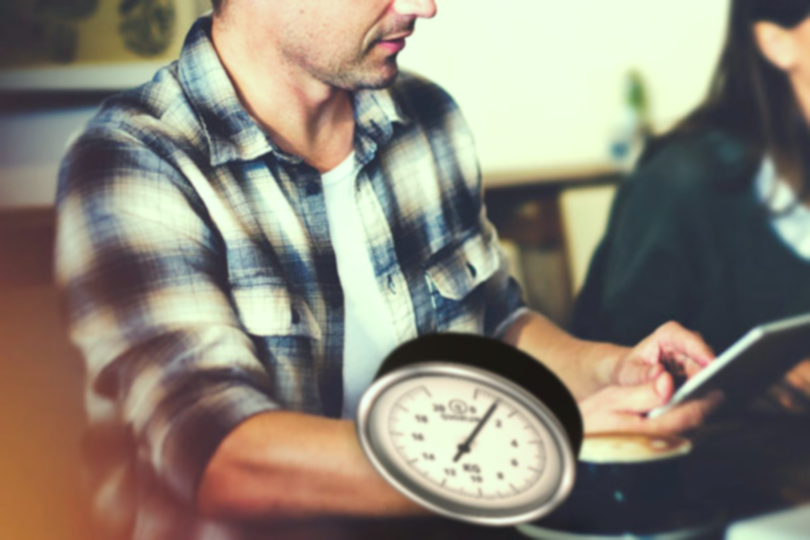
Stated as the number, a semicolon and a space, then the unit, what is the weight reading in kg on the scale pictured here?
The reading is 1; kg
